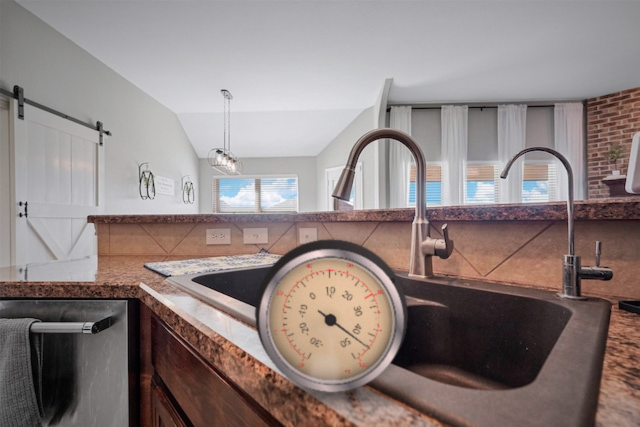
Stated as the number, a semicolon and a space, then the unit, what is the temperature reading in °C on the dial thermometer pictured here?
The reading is 44; °C
